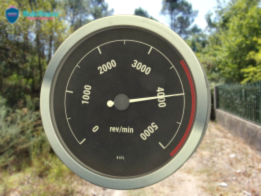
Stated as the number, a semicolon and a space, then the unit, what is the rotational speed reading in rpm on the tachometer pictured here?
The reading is 4000; rpm
